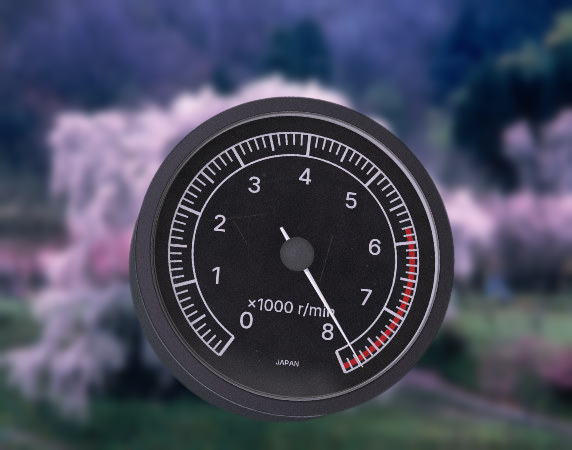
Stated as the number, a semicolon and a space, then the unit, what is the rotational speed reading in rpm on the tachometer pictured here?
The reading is 7800; rpm
